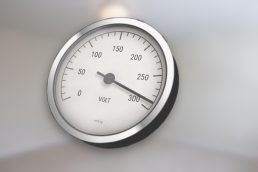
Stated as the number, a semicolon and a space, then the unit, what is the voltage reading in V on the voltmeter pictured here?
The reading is 290; V
